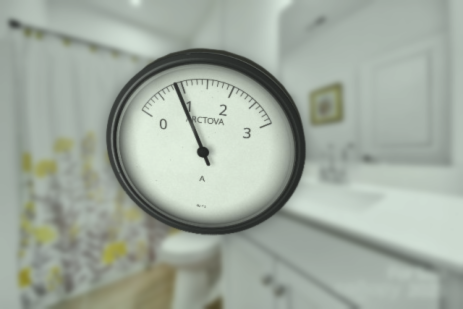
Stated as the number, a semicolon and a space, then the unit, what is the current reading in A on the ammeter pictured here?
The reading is 0.9; A
